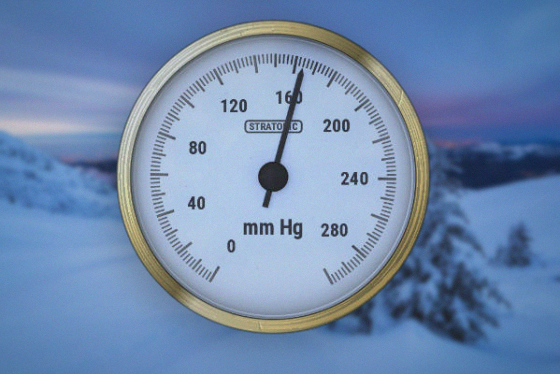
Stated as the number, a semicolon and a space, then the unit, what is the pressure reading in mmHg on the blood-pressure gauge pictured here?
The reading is 164; mmHg
